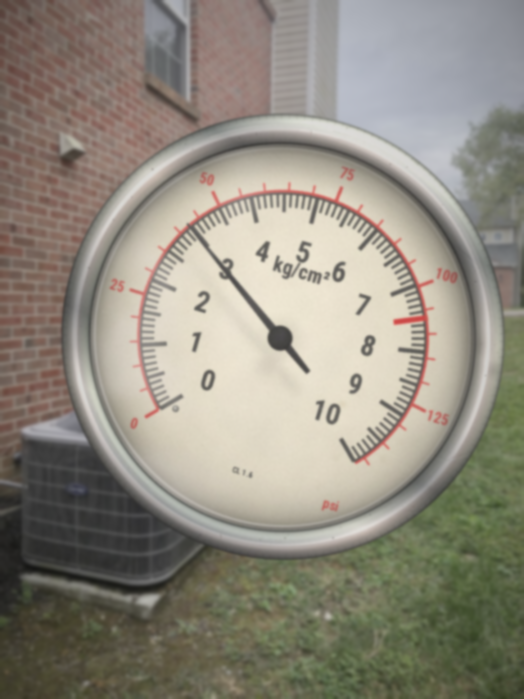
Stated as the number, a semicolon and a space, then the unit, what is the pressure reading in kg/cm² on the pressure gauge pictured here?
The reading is 3; kg/cm²
